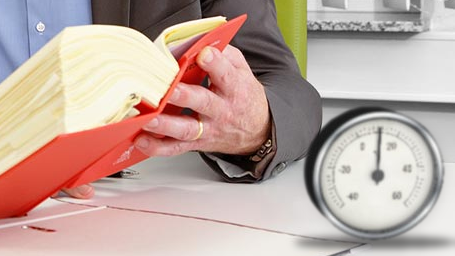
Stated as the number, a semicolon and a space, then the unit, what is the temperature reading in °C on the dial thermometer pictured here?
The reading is 10; °C
